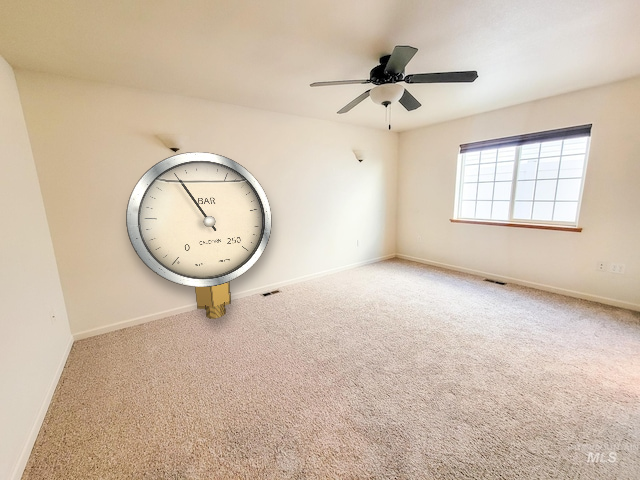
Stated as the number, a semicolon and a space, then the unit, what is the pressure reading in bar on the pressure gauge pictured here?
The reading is 100; bar
